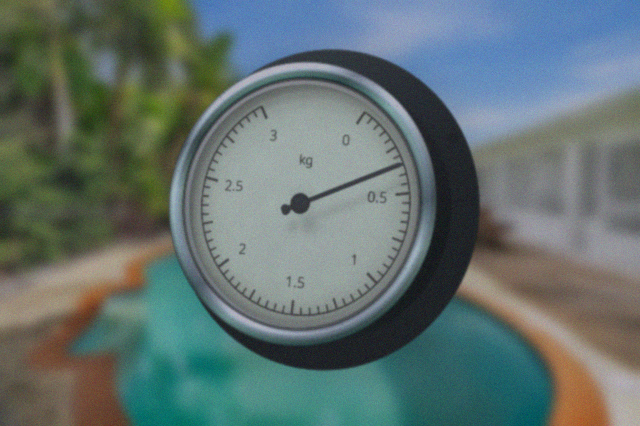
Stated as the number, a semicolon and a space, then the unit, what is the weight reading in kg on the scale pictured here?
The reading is 0.35; kg
